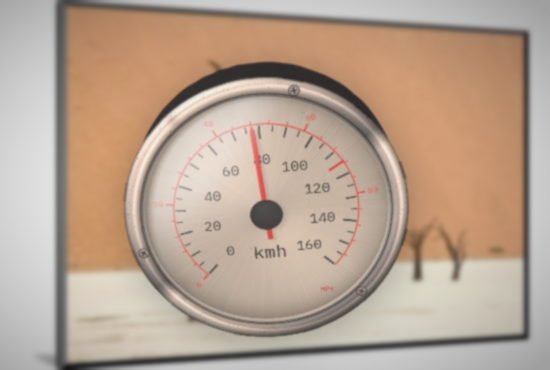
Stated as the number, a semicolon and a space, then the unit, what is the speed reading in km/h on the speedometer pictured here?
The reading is 77.5; km/h
